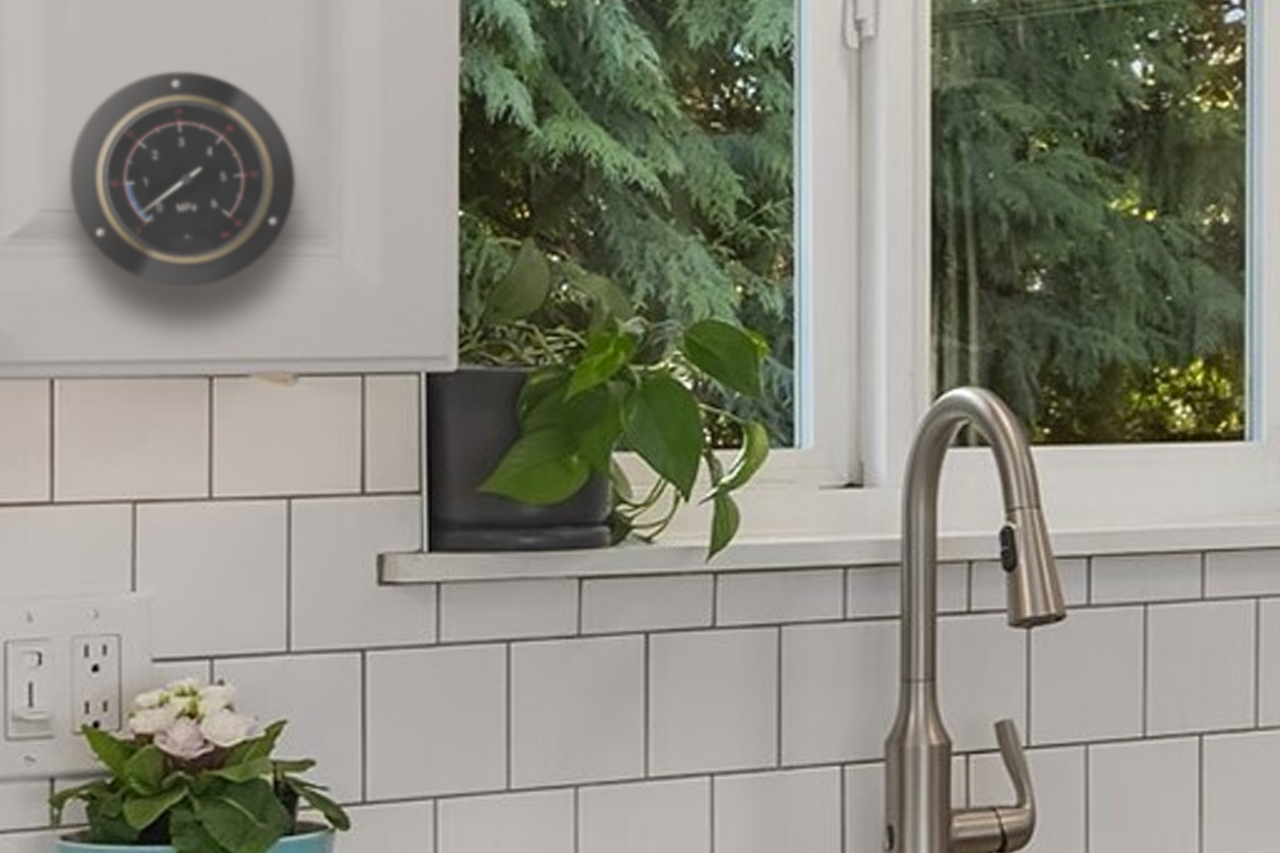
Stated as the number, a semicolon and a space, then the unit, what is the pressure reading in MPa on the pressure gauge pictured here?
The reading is 0.25; MPa
